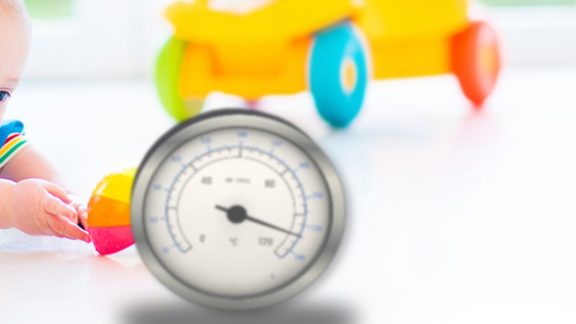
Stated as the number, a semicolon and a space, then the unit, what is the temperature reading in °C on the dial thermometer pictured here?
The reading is 108; °C
